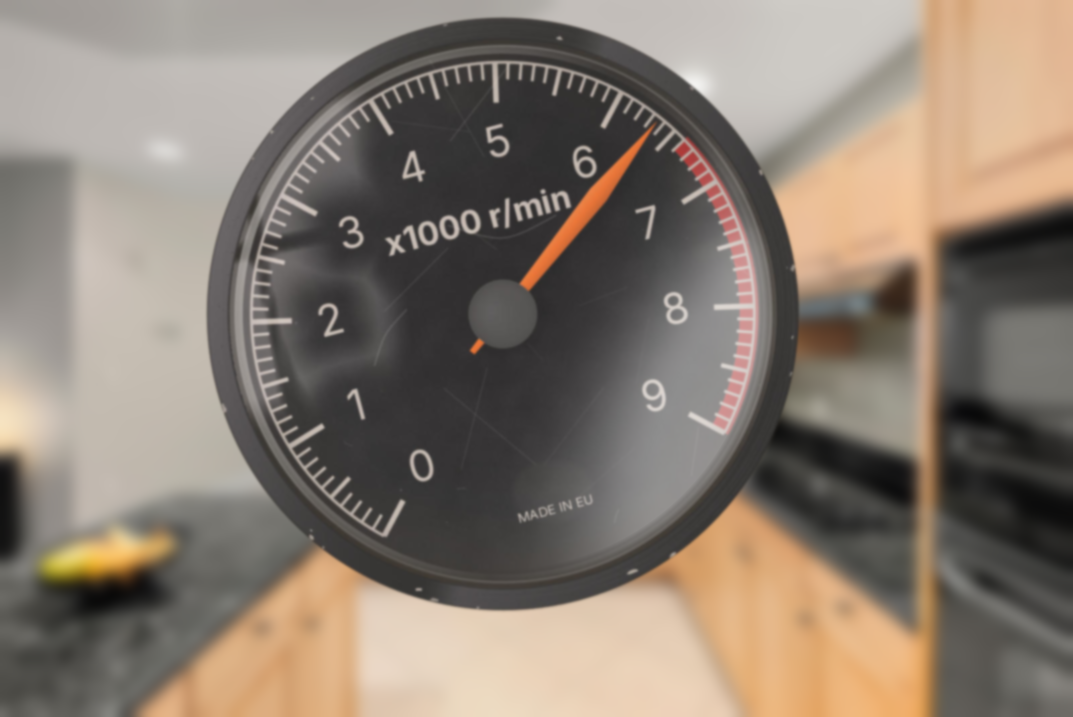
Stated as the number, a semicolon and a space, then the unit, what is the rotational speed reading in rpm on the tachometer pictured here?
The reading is 6350; rpm
